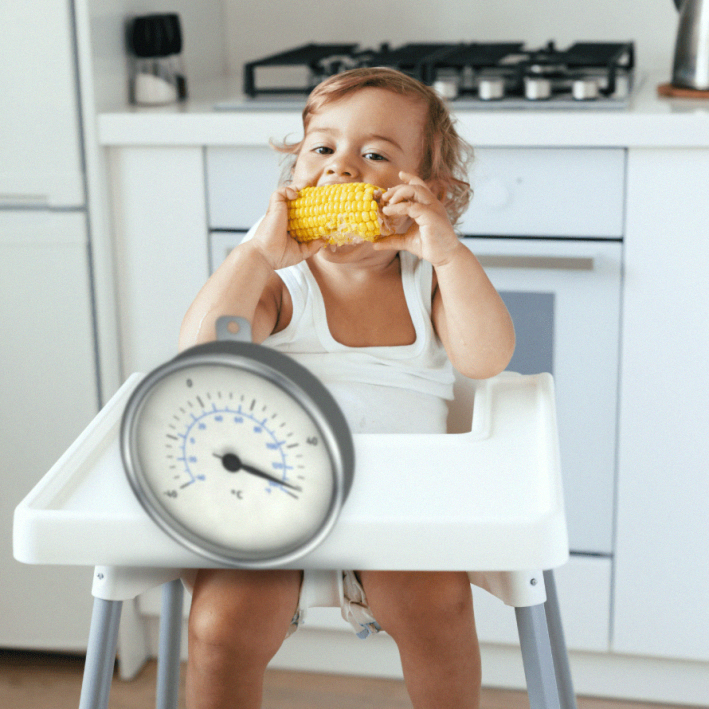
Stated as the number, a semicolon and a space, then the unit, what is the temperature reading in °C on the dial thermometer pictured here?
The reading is 56; °C
